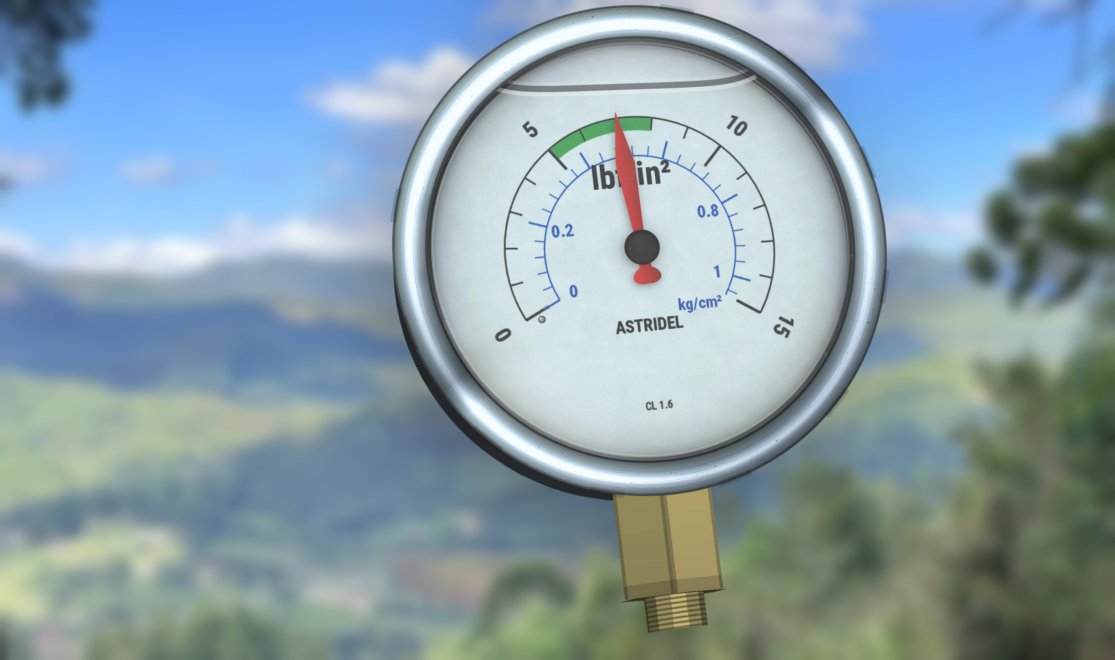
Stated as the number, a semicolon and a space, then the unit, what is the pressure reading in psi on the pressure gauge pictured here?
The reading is 7; psi
